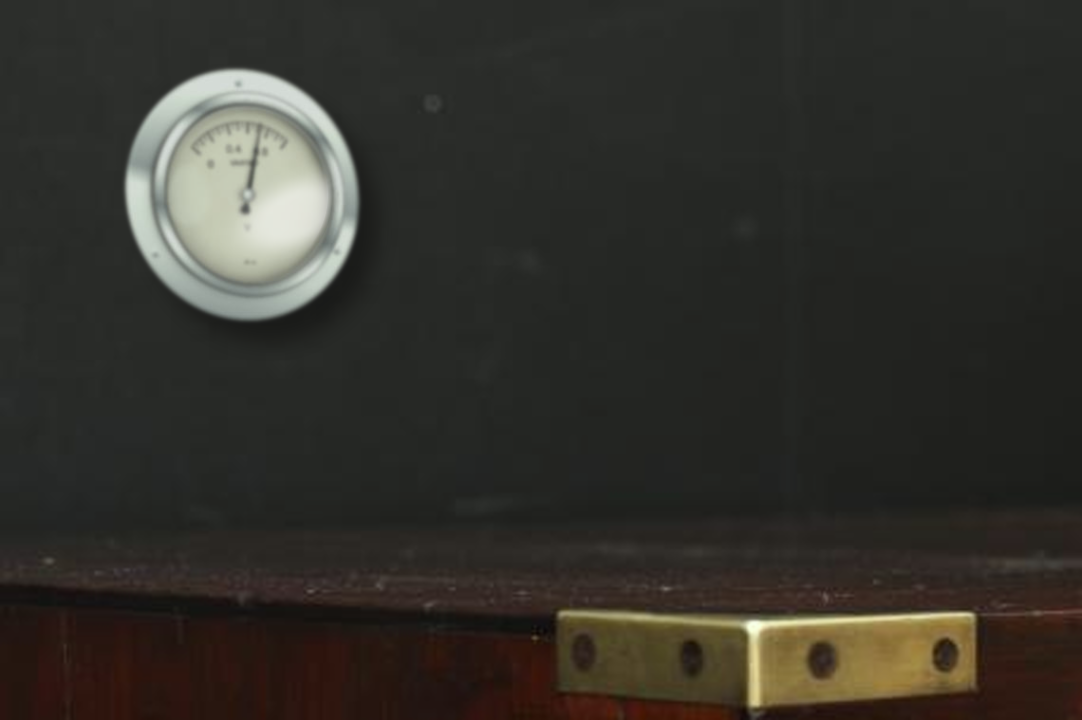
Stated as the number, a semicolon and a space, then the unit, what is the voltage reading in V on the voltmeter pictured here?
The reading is 0.7; V
